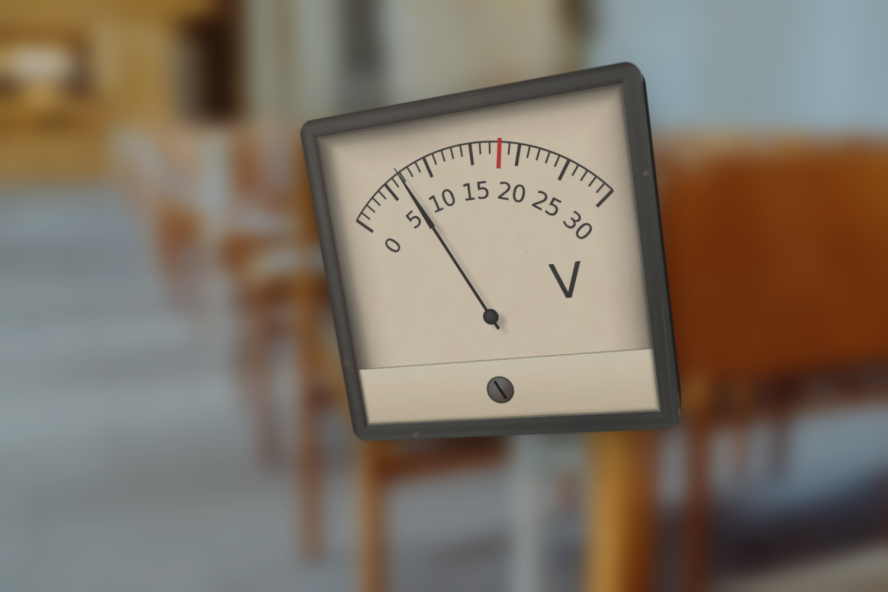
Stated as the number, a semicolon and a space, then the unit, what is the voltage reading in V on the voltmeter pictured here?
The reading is 7; V
